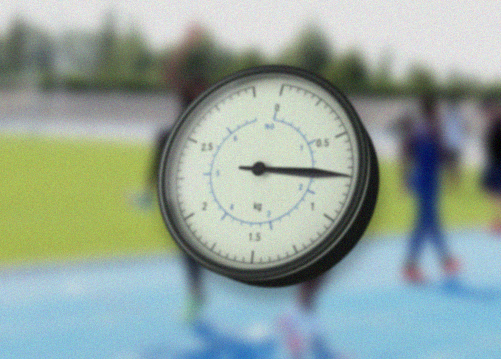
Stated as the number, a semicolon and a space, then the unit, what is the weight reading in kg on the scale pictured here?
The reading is 0.75; kg
